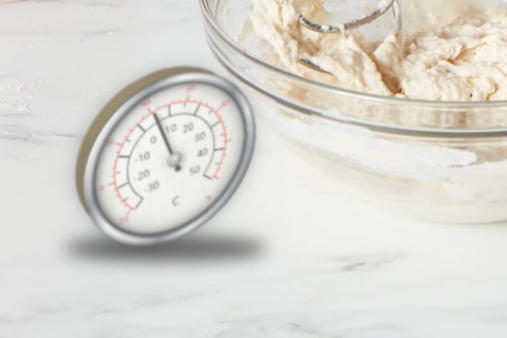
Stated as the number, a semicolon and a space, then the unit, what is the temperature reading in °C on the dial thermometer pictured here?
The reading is 5; °C
